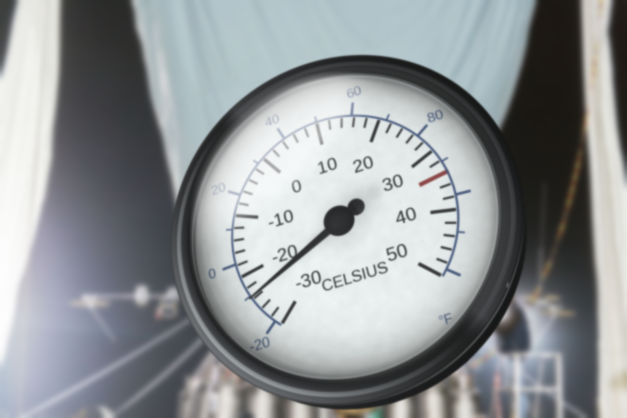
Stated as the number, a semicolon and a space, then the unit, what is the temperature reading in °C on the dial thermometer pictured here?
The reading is -24; °C
